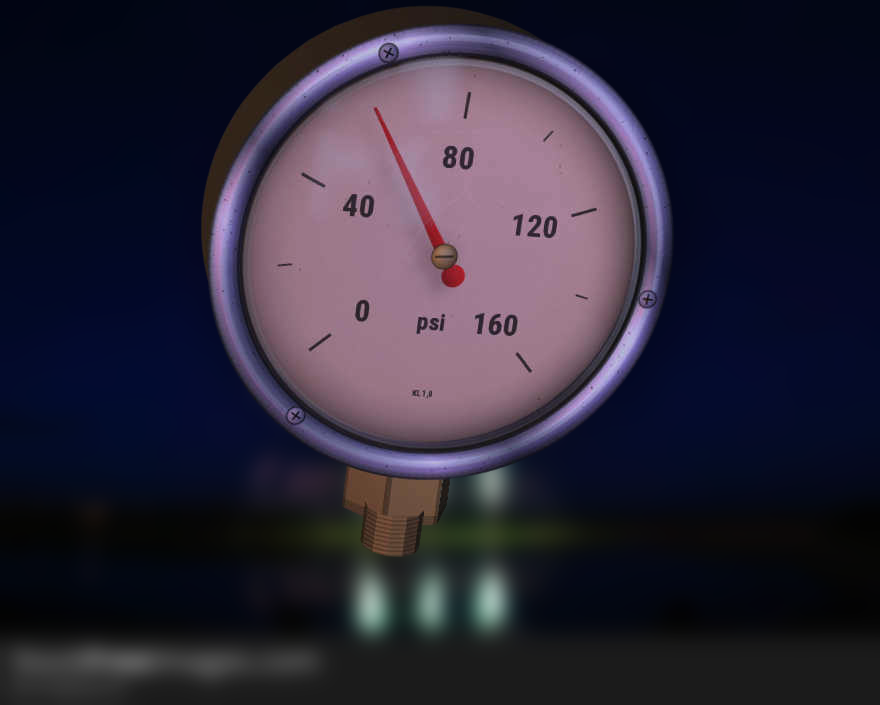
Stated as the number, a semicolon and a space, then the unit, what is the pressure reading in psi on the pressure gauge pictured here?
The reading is 60; psi
